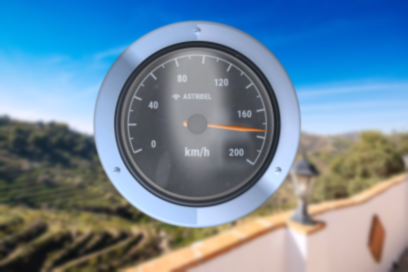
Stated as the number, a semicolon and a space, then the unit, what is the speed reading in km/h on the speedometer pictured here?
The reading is 175; km/h
